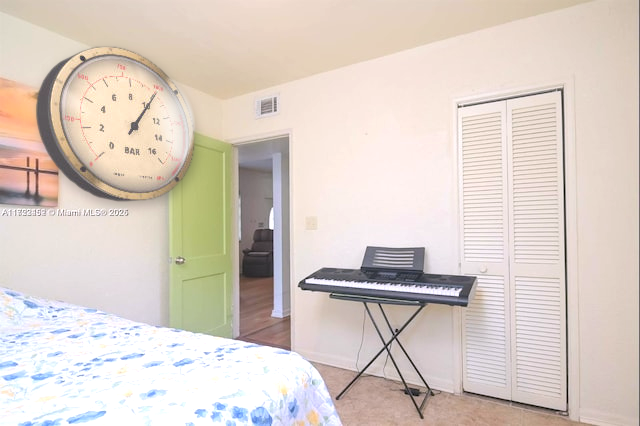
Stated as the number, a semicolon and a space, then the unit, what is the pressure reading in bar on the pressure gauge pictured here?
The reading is 10; bar
